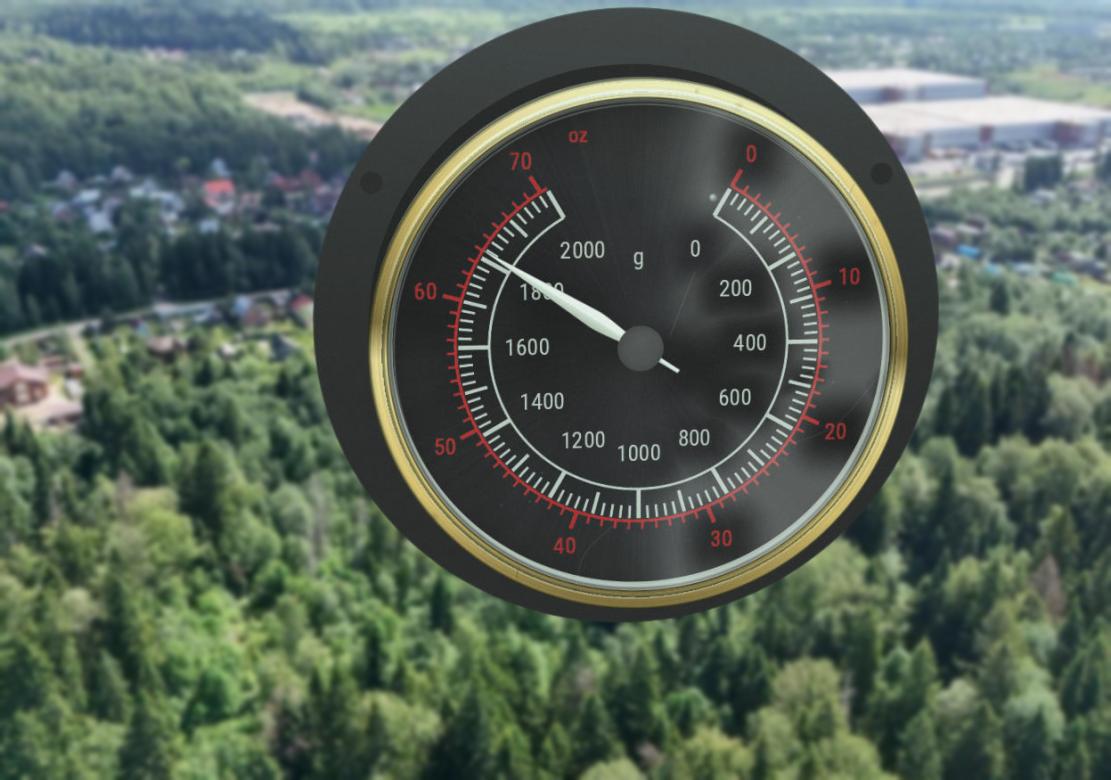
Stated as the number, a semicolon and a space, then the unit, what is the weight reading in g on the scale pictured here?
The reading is 1820; g
